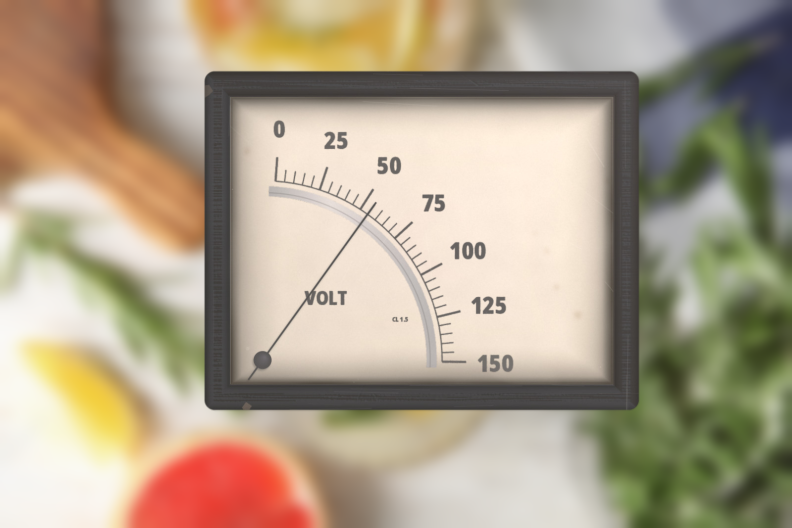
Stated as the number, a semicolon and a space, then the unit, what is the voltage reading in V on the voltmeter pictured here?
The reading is 55; V
